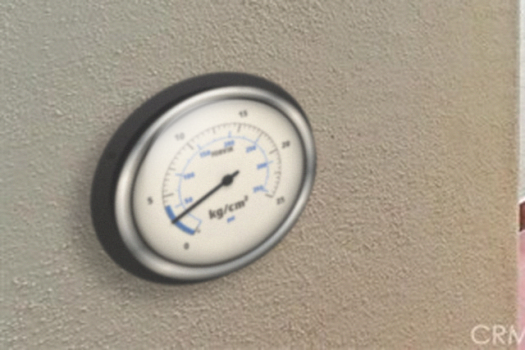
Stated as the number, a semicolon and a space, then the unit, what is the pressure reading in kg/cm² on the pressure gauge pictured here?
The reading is 2.5; kg/cm²
